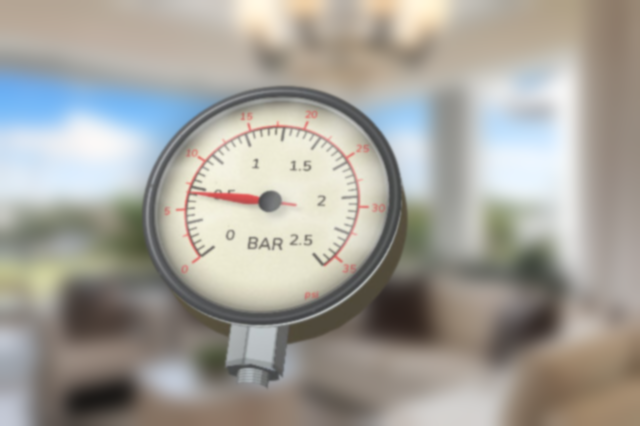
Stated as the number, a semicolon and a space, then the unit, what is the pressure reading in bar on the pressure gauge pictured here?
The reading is 0.45; bar
